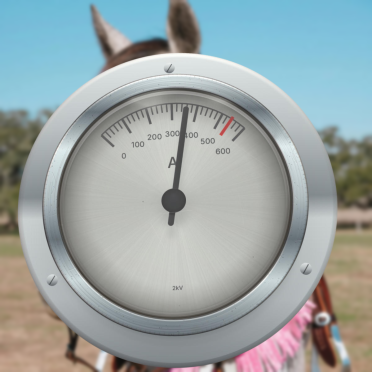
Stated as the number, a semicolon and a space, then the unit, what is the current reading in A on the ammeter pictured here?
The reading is 360; A
